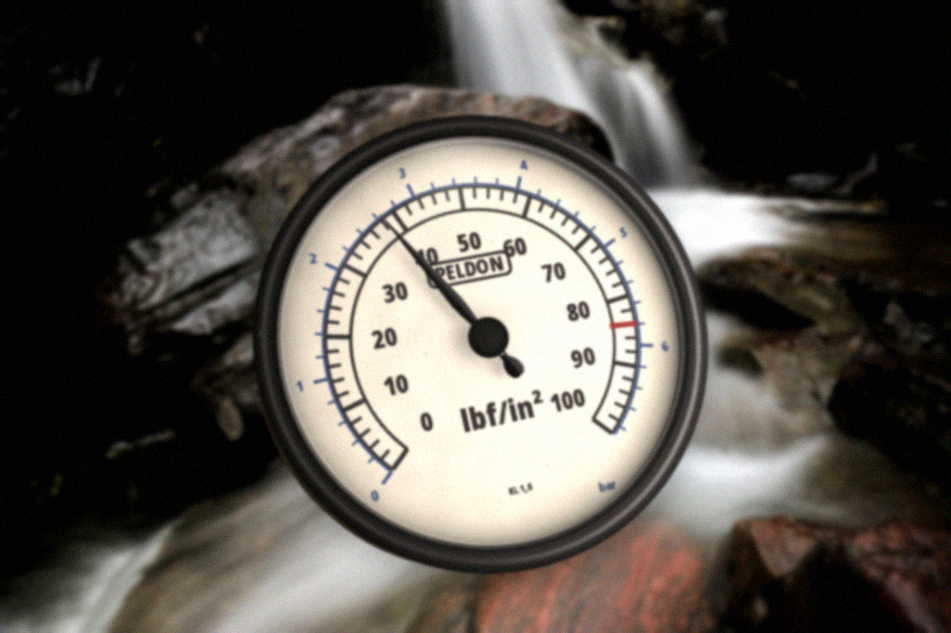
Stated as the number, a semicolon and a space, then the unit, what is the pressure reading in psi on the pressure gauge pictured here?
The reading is 38; psi
